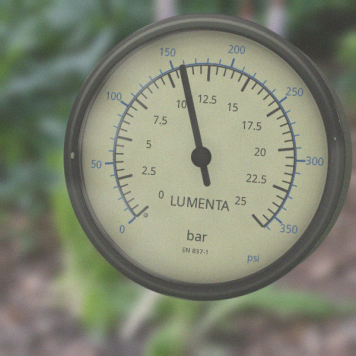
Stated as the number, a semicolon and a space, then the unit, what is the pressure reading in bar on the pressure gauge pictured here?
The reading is 11; bar
